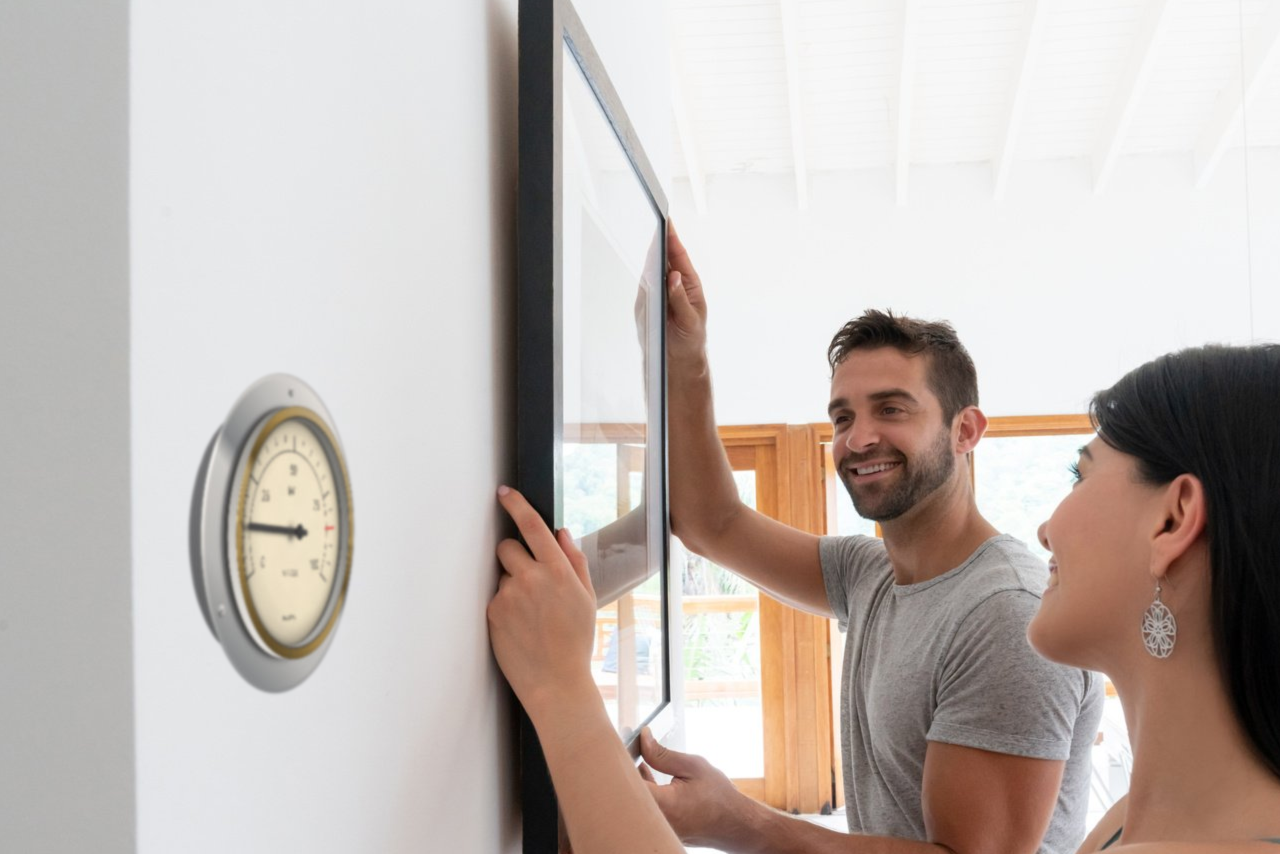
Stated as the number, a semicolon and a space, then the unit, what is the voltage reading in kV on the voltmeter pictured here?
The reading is 12.5; kV
